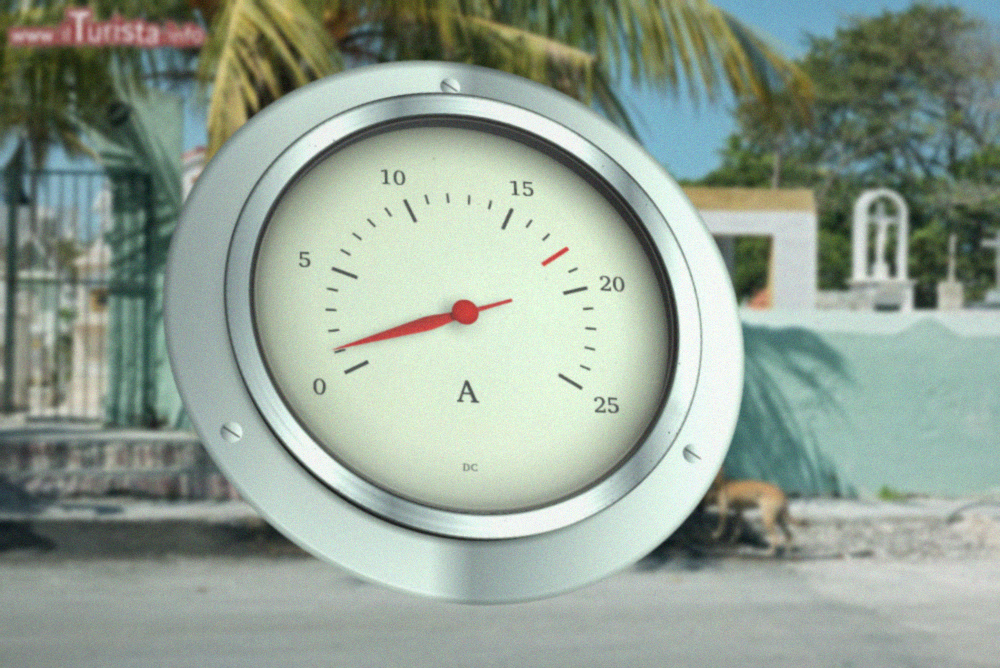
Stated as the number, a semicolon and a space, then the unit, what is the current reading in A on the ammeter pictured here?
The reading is 1; A
